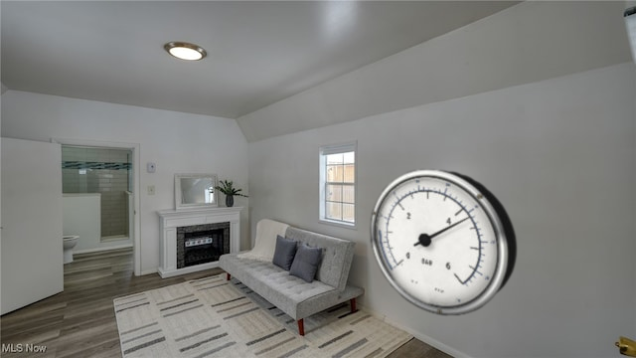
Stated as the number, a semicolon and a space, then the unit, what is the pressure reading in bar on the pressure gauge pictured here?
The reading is 4.25; bar
